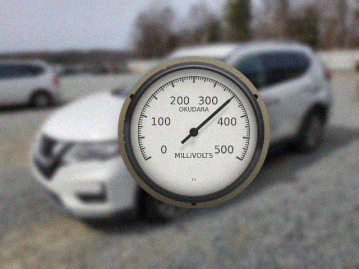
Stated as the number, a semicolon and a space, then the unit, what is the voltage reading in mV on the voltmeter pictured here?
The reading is 350; mV
